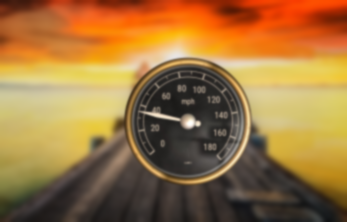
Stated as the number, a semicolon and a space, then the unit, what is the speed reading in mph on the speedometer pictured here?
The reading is 35; mph
